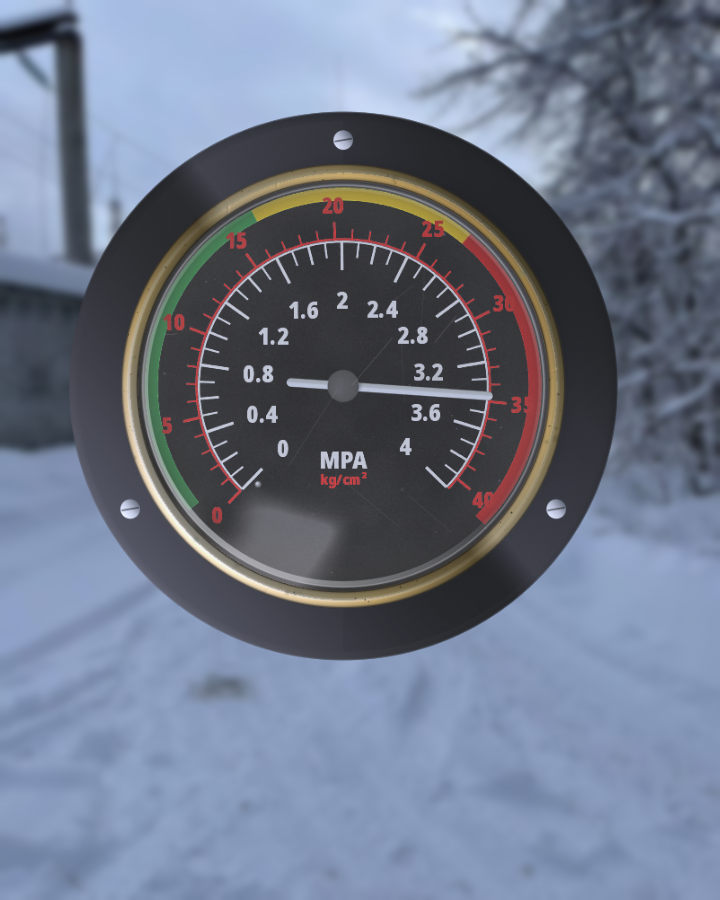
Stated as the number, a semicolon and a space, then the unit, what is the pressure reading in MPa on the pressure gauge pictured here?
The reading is 3.4; MPa
